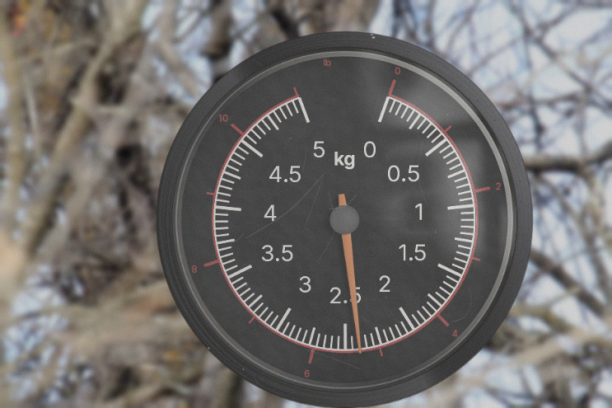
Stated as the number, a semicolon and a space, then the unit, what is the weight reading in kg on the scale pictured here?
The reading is 2.4; kg
